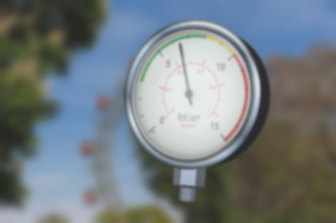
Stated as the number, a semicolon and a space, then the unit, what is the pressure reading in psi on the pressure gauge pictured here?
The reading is 6.5; psi
